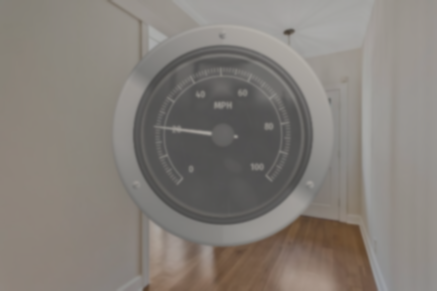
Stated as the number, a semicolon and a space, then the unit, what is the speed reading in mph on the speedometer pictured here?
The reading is 20; mph
